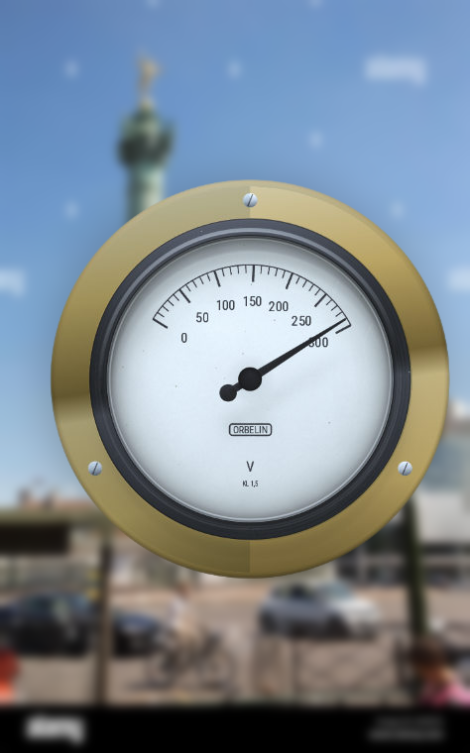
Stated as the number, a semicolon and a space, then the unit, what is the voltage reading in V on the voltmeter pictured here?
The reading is 290; V
